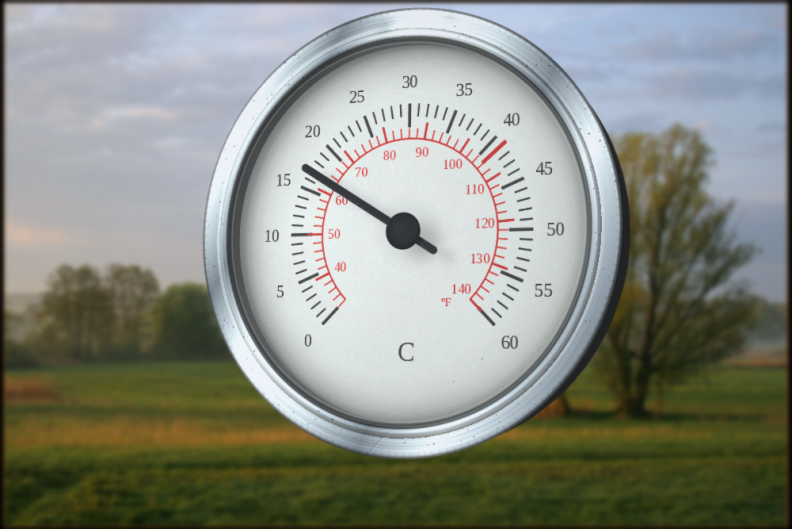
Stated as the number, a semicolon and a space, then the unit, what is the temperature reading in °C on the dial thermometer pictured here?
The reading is 17; °C
